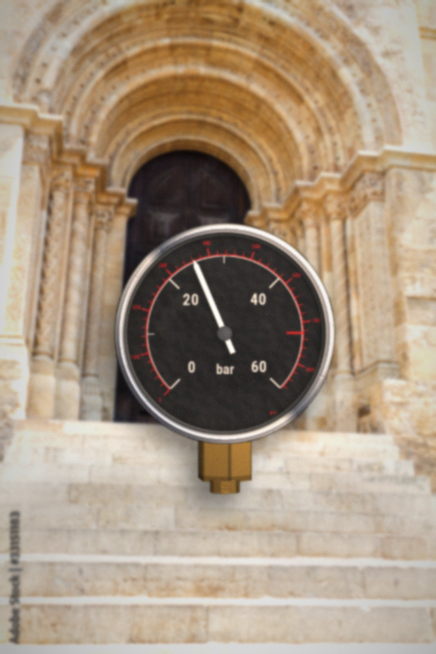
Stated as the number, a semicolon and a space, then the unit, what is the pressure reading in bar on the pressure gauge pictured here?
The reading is 25; bar
